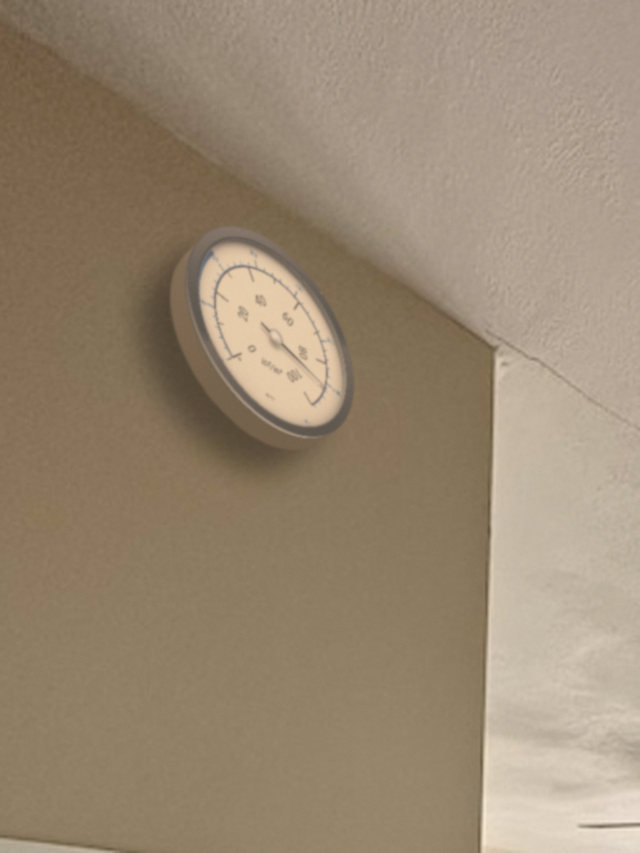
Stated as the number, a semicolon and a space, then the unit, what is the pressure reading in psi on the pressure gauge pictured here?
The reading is 90; psi
